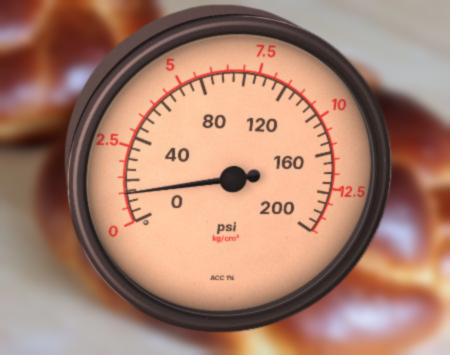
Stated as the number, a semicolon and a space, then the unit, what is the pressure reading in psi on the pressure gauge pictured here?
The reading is 15; psi
